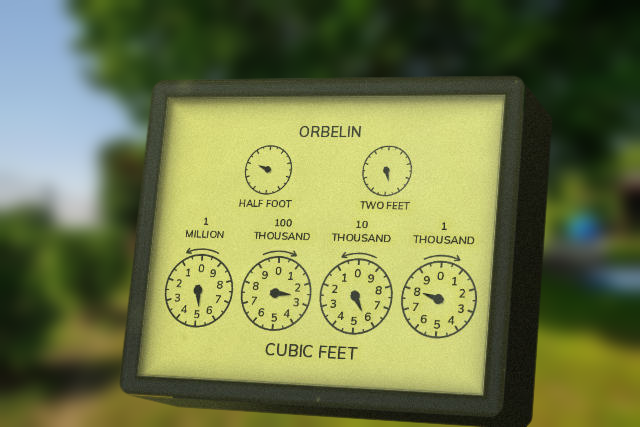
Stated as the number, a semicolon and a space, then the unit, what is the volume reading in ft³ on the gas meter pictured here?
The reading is 525800; ft³
